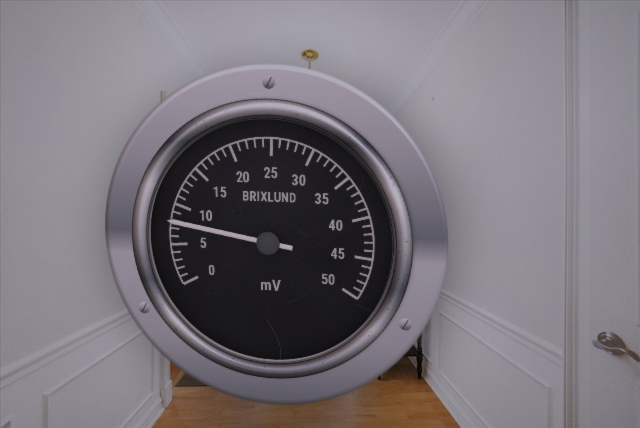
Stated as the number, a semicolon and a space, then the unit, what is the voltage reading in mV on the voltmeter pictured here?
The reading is 8; mV
